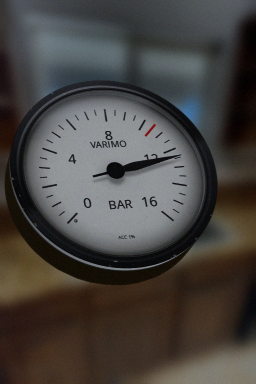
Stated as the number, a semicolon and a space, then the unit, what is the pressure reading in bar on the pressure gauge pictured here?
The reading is 12.5; bar
